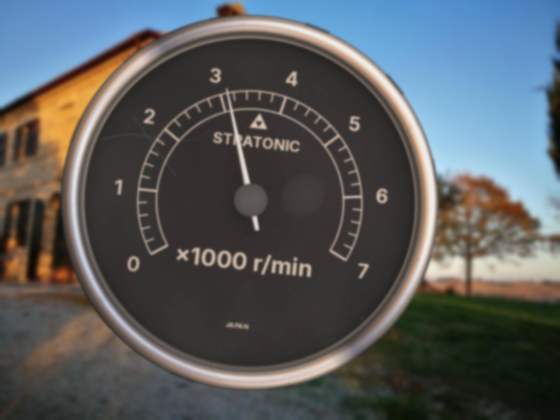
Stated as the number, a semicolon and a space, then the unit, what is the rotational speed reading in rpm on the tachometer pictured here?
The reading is 3100; rpm
